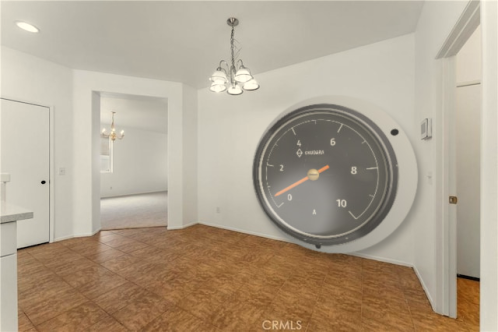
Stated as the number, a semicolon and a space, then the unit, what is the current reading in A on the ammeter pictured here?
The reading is 0.5; A
